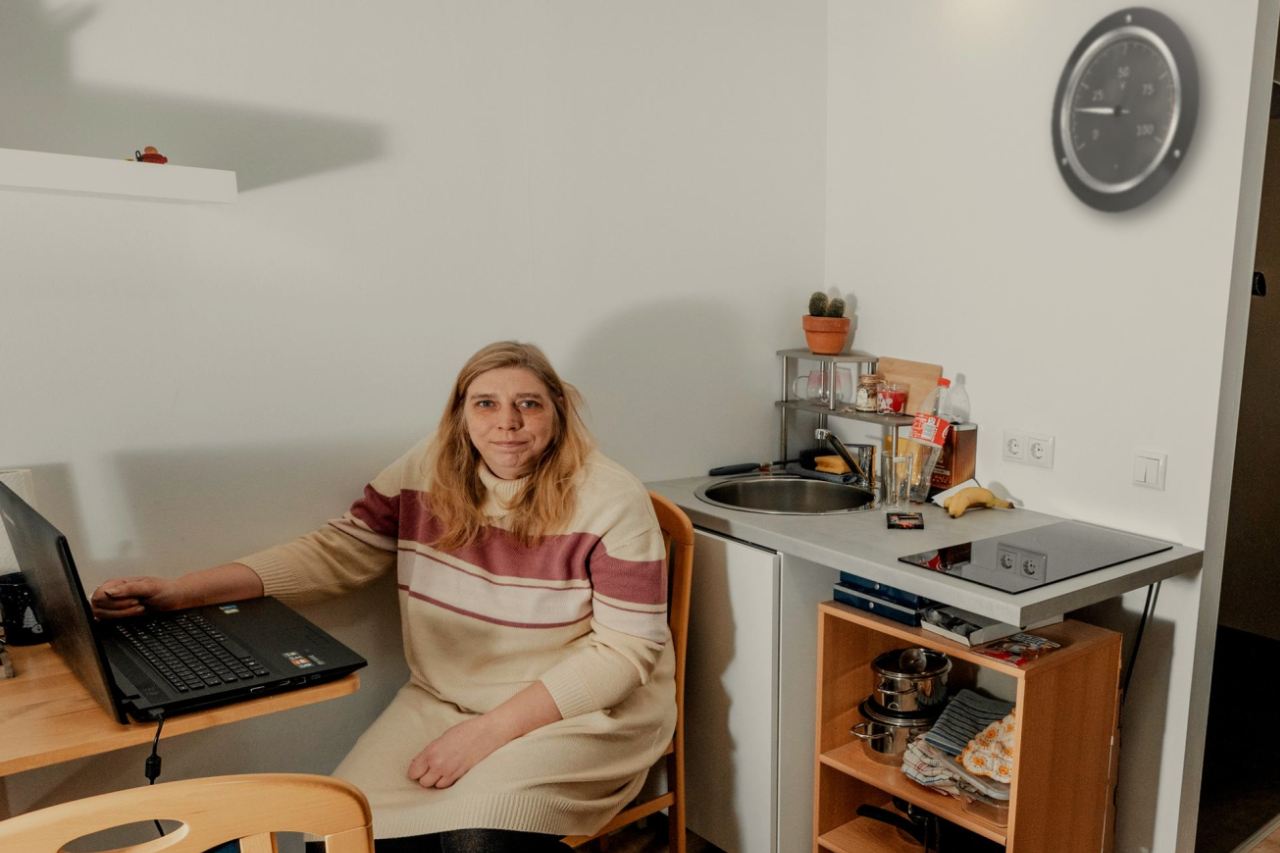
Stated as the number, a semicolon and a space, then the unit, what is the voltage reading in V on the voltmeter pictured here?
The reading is 15; V
